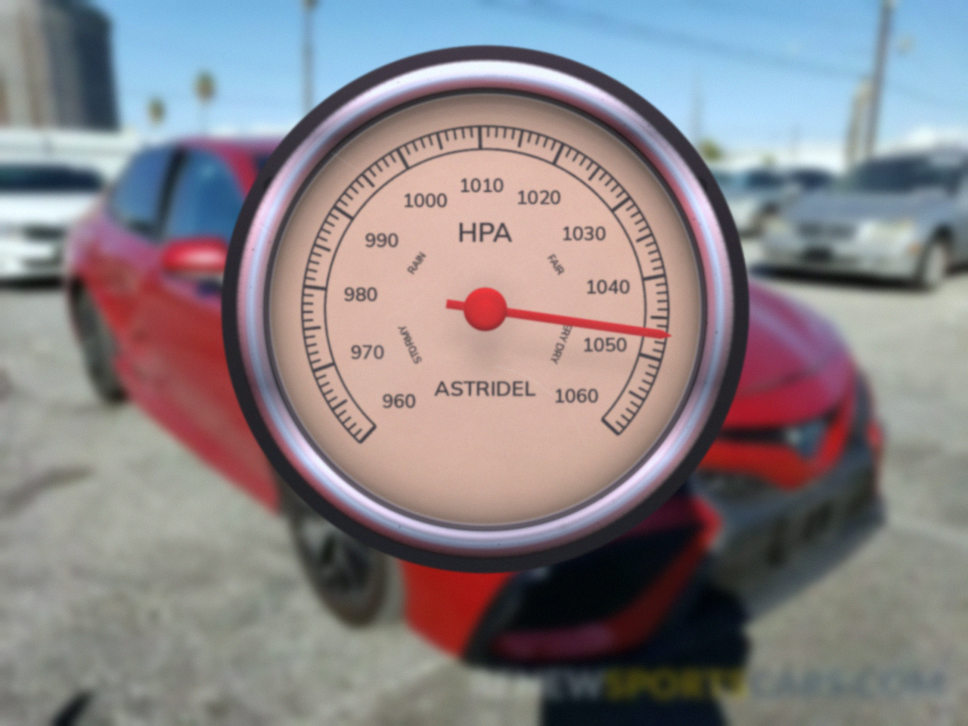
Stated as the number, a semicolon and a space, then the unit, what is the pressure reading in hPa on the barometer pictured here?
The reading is 1047; hPa
